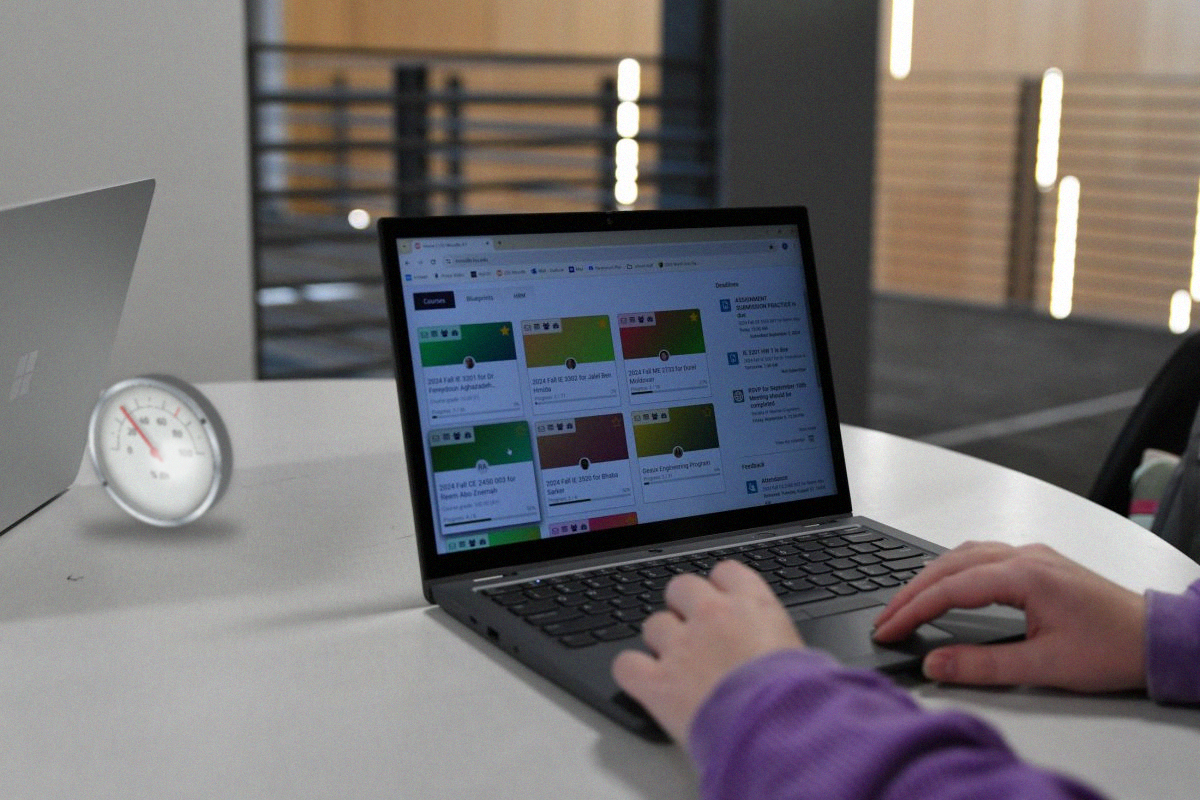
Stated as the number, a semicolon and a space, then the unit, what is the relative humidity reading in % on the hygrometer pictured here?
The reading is 30; %
